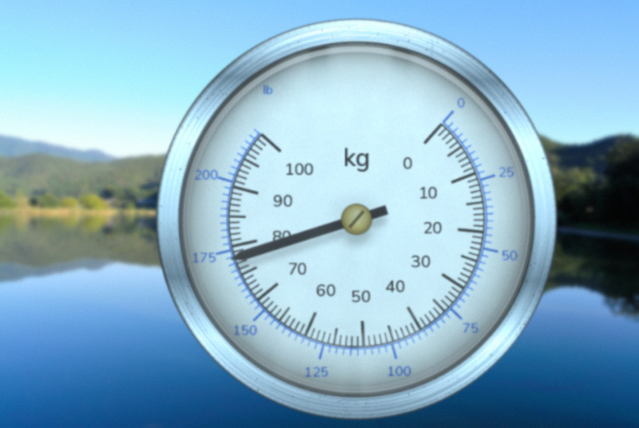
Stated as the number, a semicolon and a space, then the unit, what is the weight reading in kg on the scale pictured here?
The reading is 78; kg
